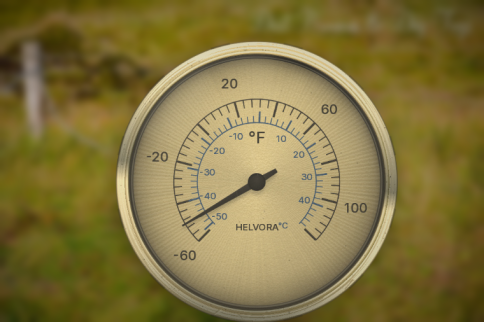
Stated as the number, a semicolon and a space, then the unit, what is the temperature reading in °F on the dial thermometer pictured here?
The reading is -50; °F
